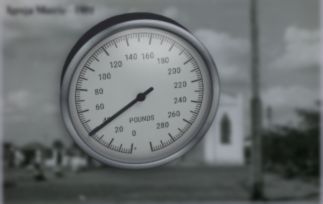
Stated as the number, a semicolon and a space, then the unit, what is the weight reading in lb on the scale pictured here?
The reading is 40; lb
